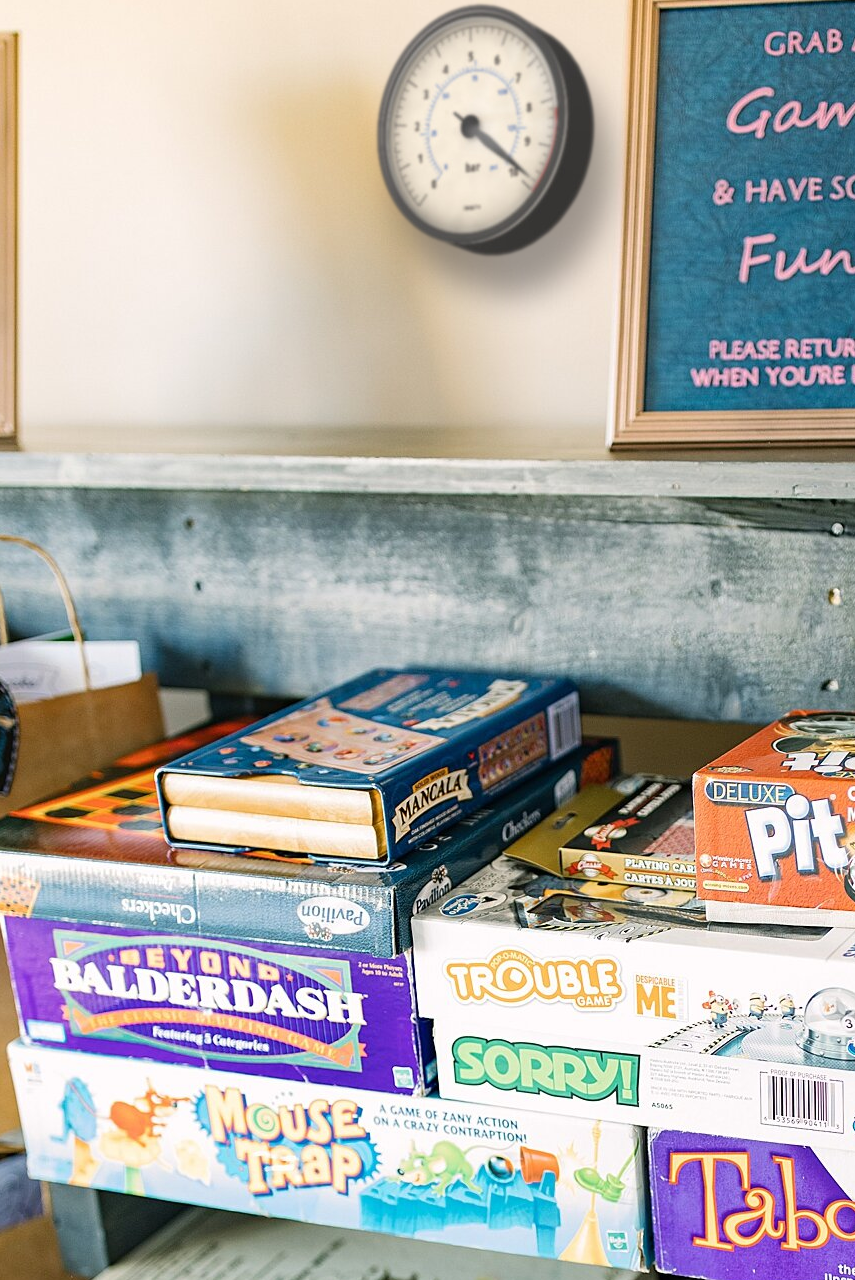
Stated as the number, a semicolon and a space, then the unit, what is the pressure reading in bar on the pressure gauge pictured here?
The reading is 9.8; bar
